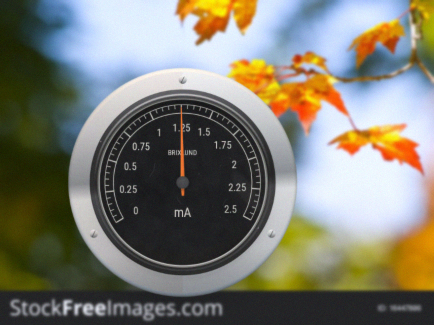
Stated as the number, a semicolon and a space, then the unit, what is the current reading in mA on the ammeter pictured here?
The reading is 1.25; mA
